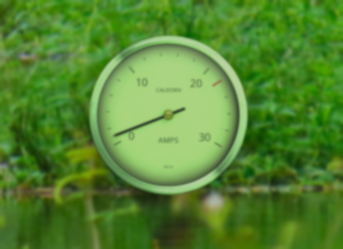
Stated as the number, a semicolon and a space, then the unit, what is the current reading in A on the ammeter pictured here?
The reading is 1; A
